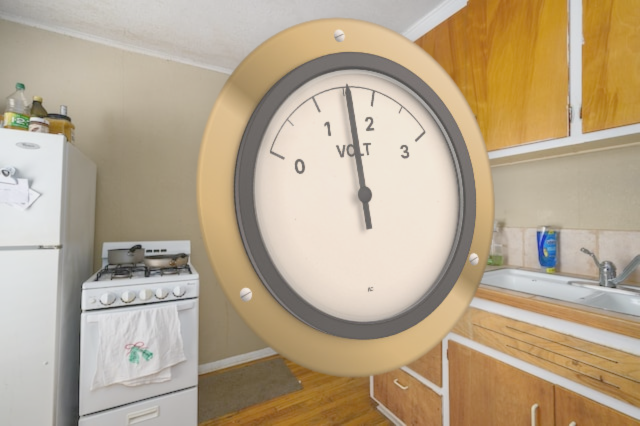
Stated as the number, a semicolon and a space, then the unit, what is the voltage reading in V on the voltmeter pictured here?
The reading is 1.5; V
